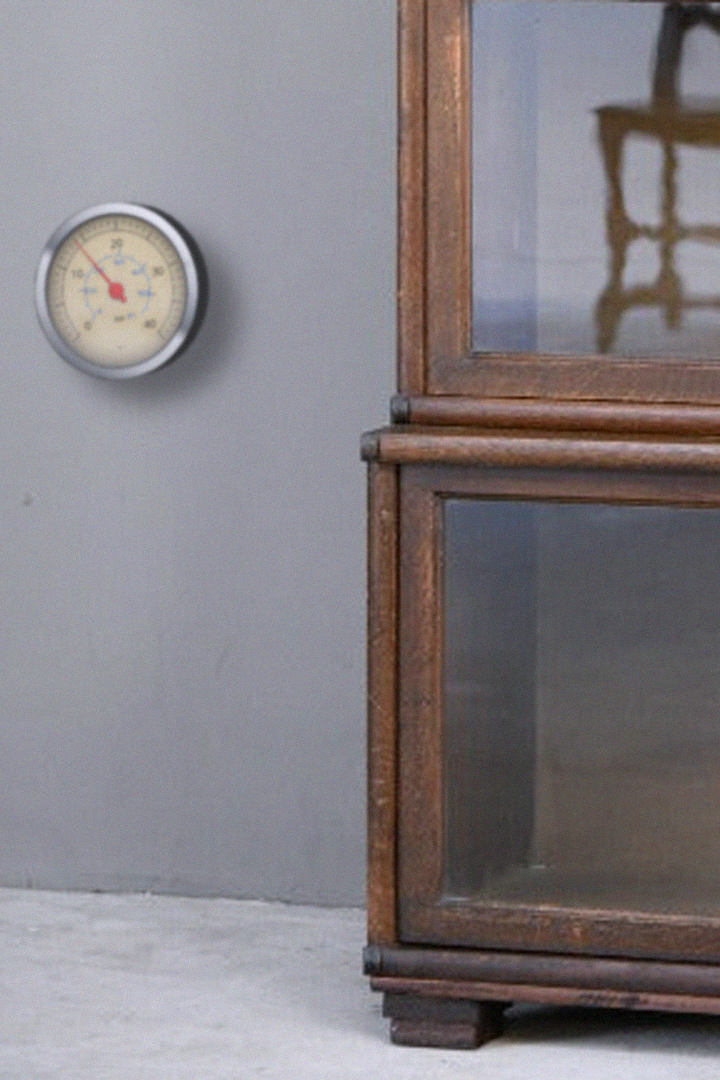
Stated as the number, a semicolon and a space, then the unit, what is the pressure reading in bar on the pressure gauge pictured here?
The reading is 14; bar
